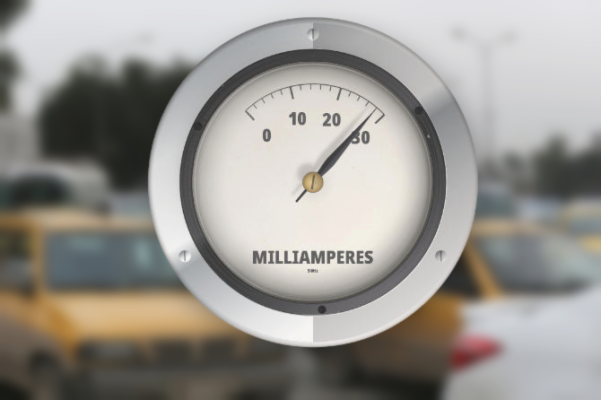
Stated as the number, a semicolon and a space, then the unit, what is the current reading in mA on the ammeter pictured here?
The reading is 28; mA
